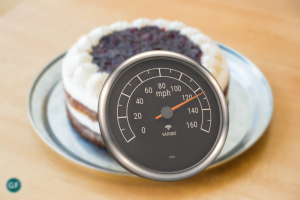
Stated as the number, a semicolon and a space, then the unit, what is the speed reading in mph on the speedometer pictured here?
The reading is 125; mph
